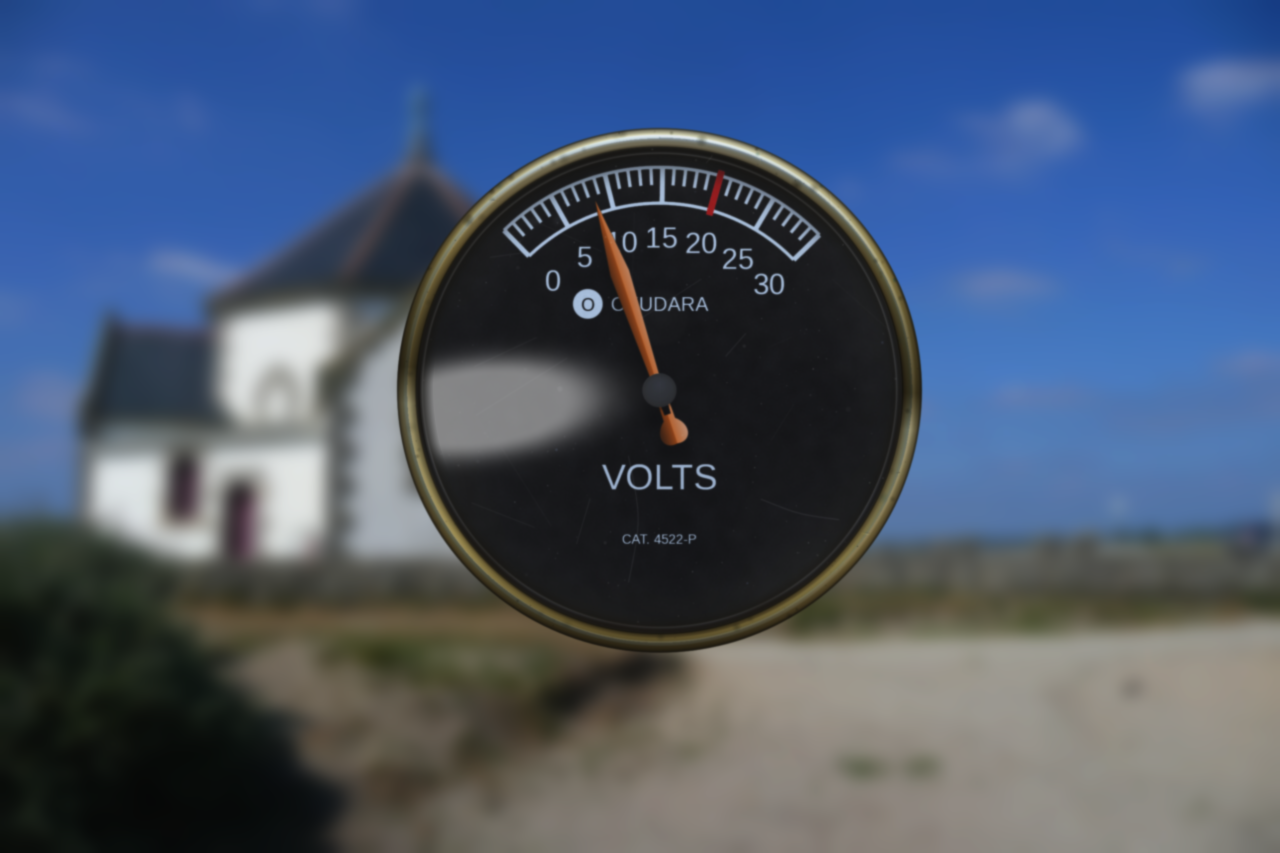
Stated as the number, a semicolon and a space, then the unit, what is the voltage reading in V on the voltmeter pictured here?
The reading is 8.5; V
